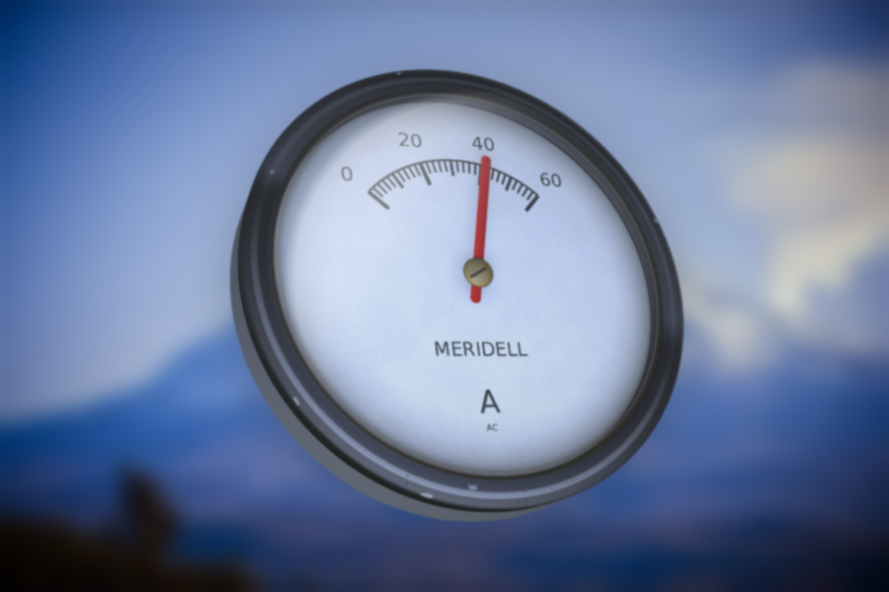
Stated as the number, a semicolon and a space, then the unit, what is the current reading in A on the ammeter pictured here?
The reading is 40; A
